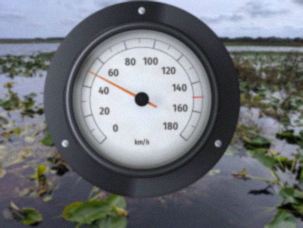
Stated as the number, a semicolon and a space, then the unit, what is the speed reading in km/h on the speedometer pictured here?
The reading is 50; km/h
